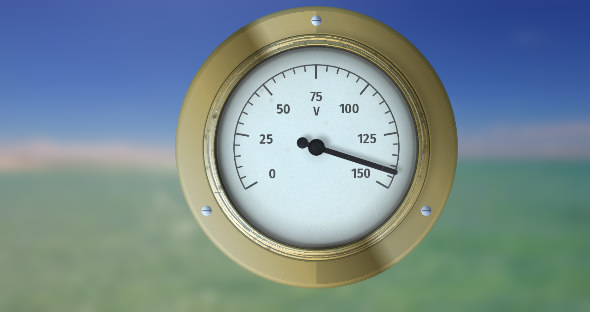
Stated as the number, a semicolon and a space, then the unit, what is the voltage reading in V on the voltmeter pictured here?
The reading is 142.5; V
